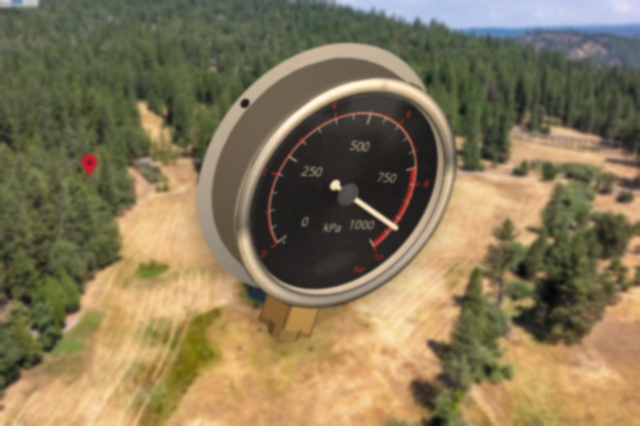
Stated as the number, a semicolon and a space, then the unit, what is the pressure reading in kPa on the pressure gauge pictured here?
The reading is 925; kPa
